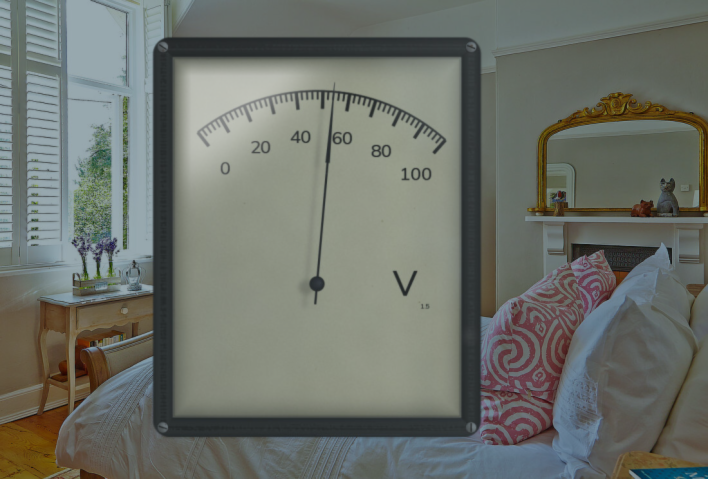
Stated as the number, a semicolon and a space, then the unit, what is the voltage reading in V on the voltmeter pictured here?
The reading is 54; V
